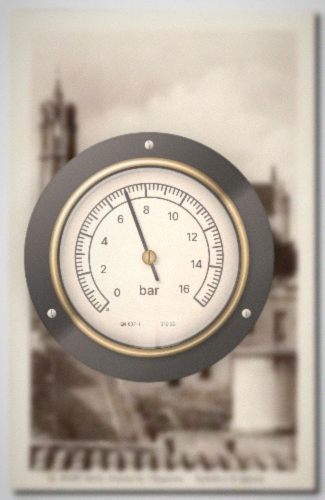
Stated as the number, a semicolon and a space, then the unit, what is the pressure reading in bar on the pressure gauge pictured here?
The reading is 7; bar
